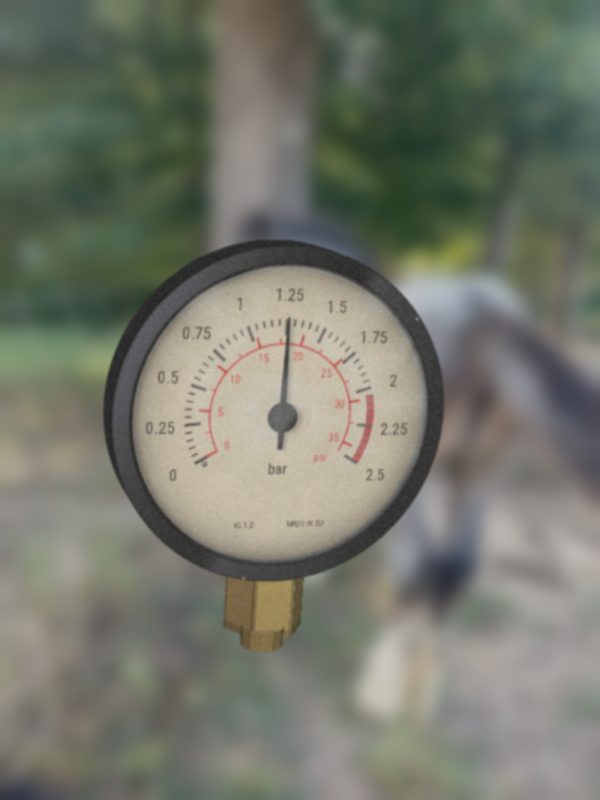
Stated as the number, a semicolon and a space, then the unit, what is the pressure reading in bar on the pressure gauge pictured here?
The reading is 1.25; bar
